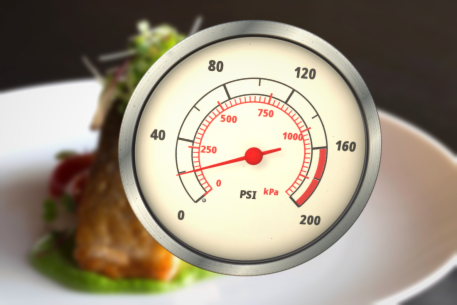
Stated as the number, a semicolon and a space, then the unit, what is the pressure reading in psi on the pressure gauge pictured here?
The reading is 20; psi
